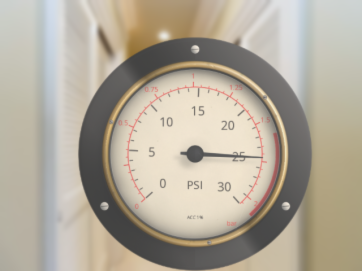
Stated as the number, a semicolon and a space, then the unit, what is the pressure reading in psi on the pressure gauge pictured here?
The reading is 25; psi
